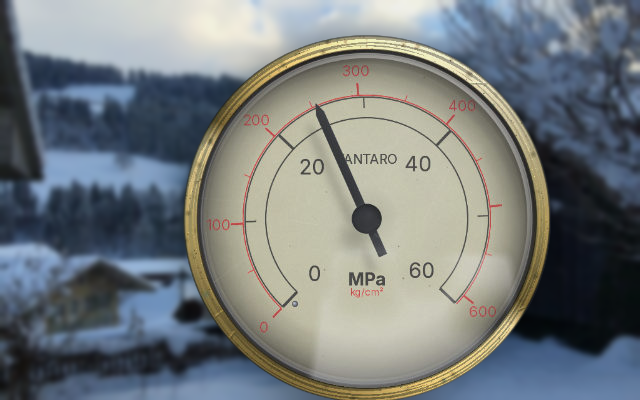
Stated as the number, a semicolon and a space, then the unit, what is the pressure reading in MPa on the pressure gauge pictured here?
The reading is 25; MPa
